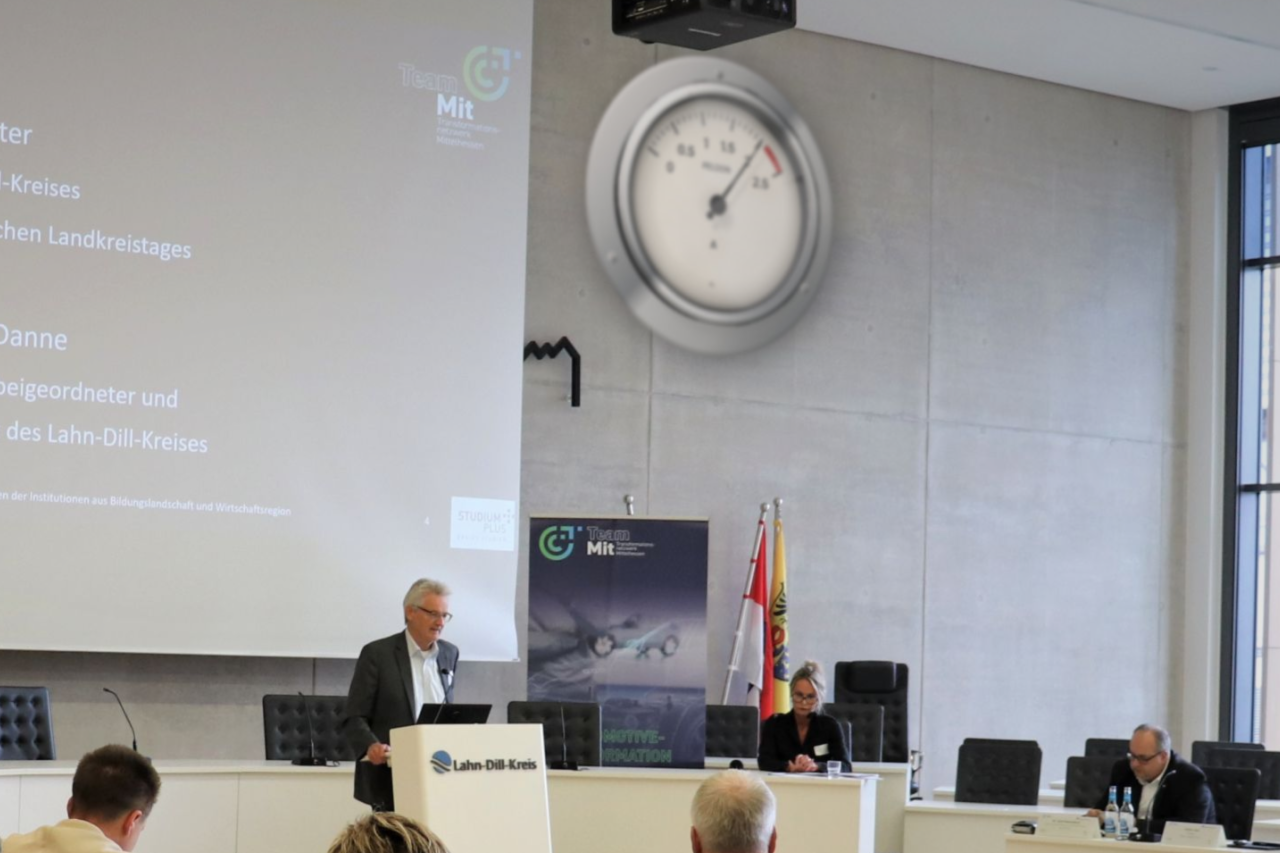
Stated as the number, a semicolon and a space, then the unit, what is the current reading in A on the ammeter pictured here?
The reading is 2; A
